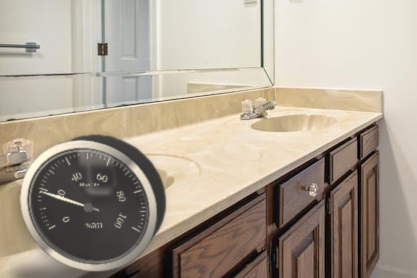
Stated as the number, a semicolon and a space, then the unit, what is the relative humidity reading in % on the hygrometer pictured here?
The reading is 20; %
